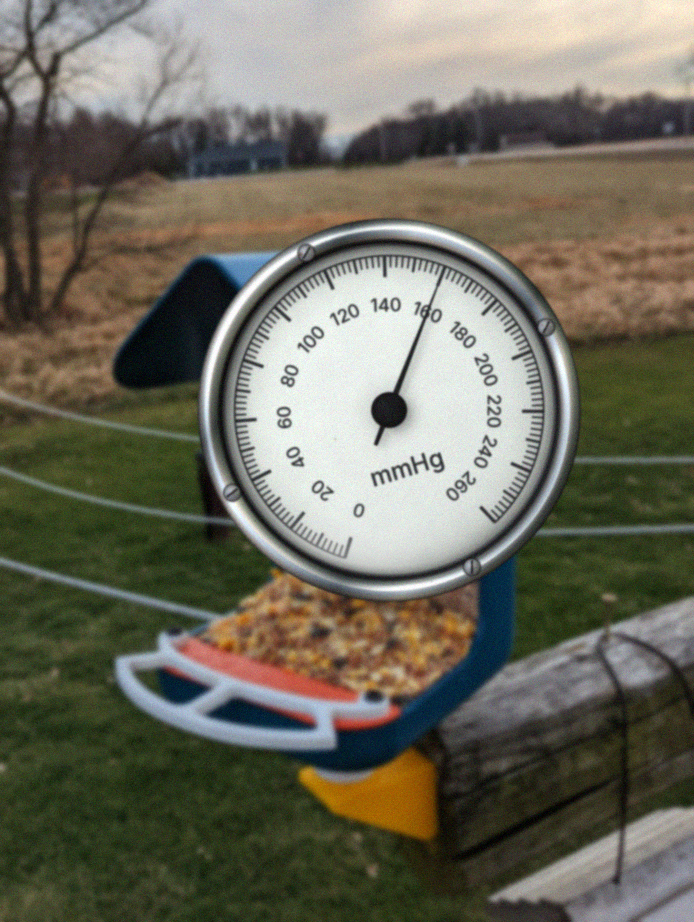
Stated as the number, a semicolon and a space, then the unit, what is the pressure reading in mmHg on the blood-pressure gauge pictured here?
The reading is 160; mmHg
